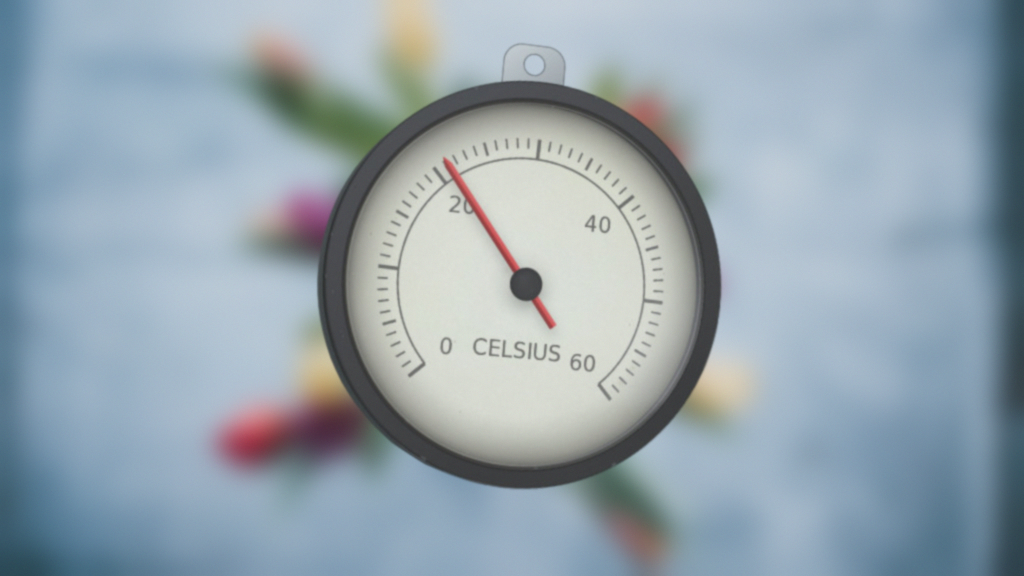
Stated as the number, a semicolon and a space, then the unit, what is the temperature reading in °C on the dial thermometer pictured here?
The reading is 21; °C
